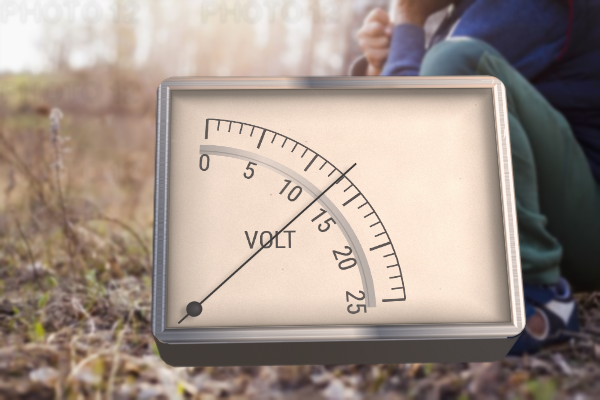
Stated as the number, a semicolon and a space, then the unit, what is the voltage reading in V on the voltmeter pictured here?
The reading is 13; V
